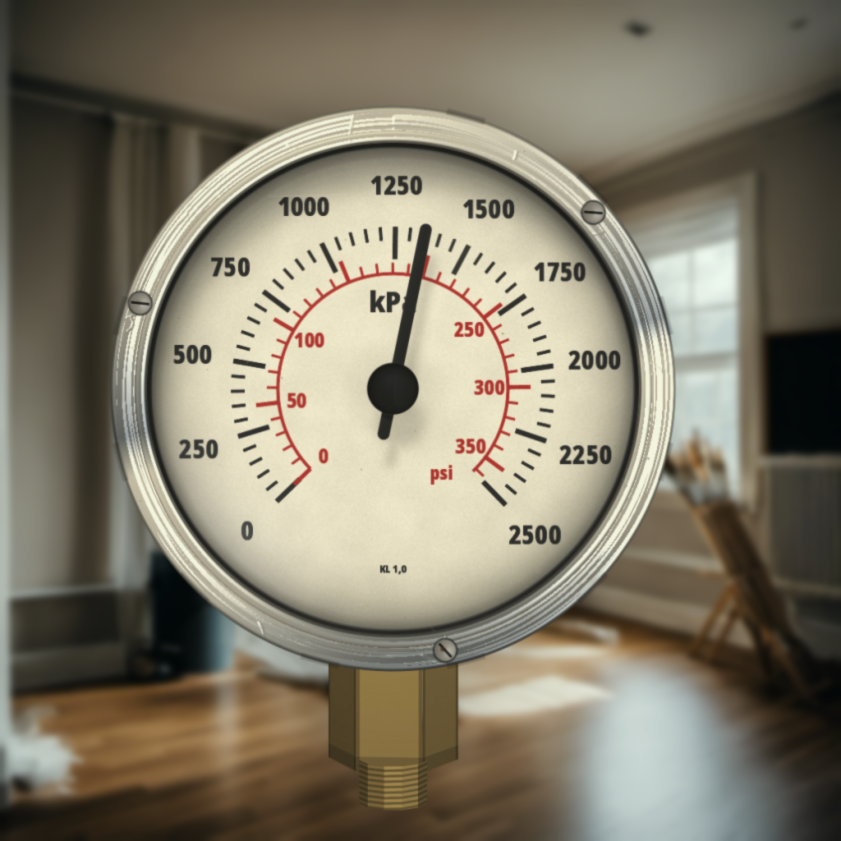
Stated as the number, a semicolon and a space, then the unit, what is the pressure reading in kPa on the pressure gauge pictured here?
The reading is 1350; kPa
